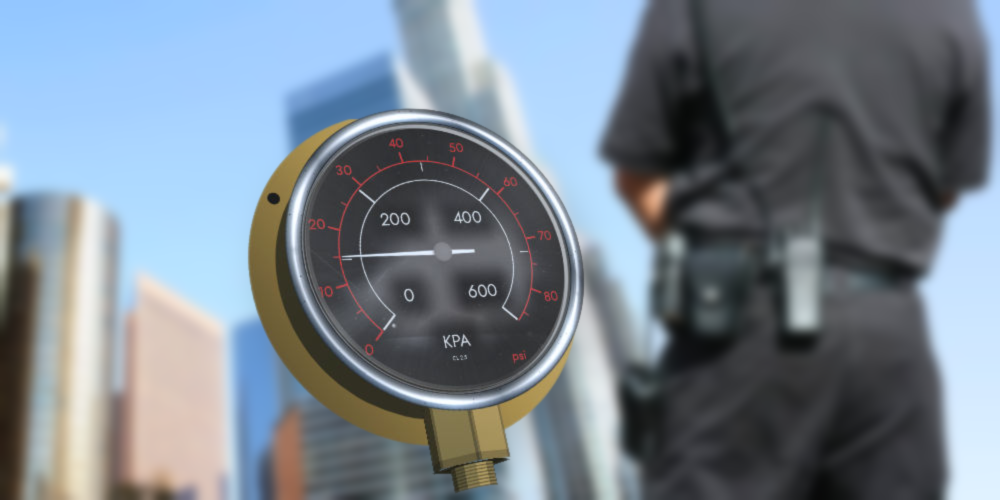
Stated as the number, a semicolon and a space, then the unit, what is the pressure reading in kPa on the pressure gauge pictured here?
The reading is 100; kPa
